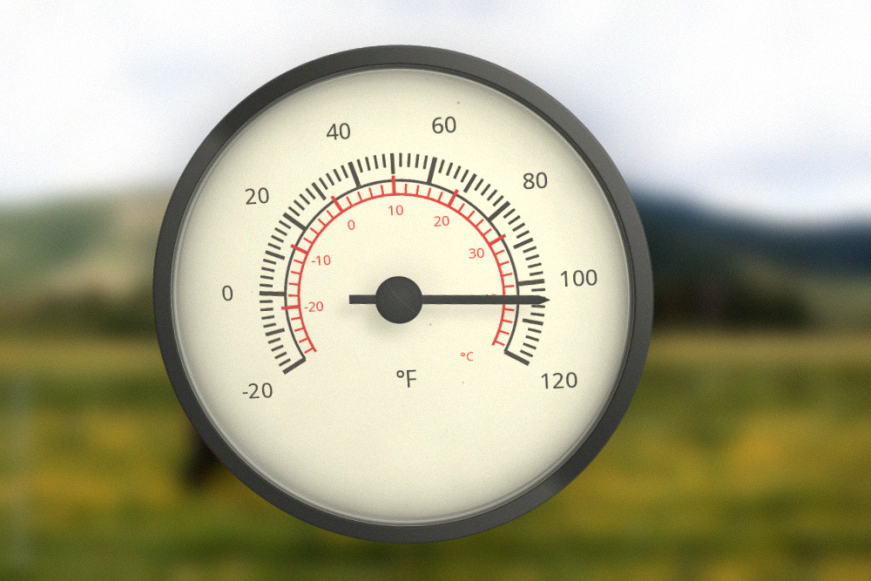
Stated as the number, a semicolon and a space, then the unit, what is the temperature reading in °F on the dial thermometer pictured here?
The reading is 104; °F
